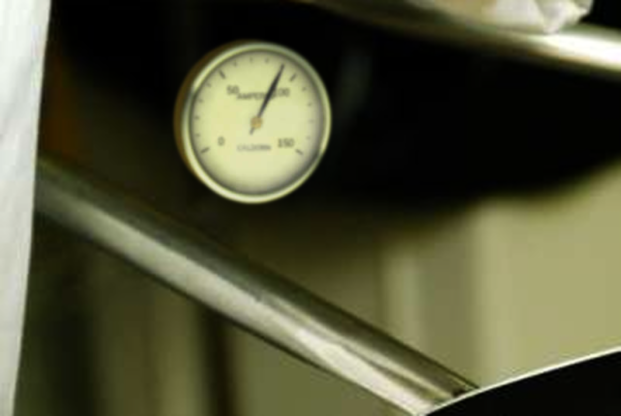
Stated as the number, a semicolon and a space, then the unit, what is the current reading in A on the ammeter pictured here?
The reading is 90; A
